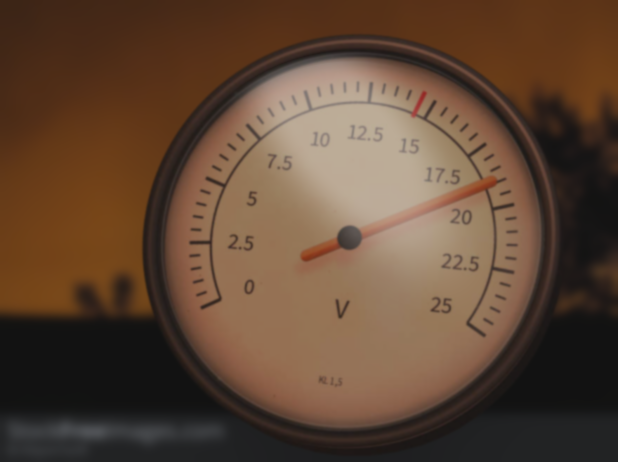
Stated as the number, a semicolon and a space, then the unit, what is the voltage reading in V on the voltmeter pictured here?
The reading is 19; V
